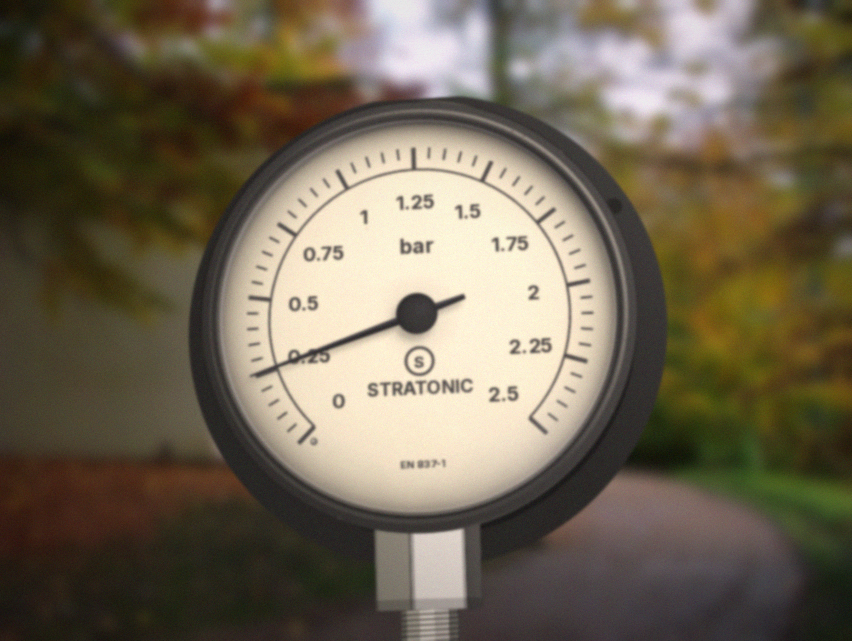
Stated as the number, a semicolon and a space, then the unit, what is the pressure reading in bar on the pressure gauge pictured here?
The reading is 0.25; bar
